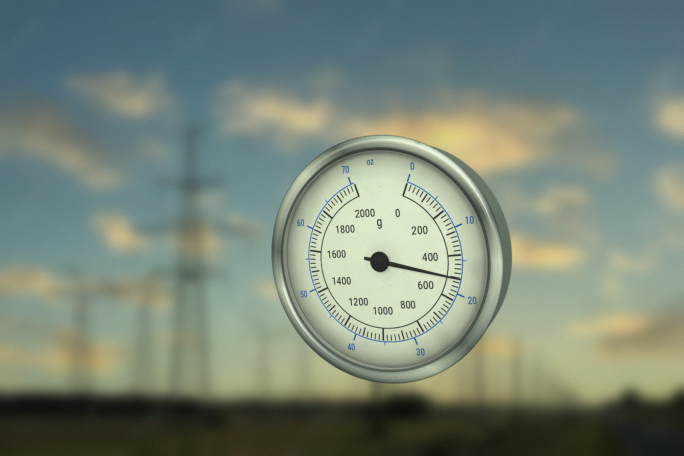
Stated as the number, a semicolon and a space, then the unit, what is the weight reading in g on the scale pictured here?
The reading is 500; g
